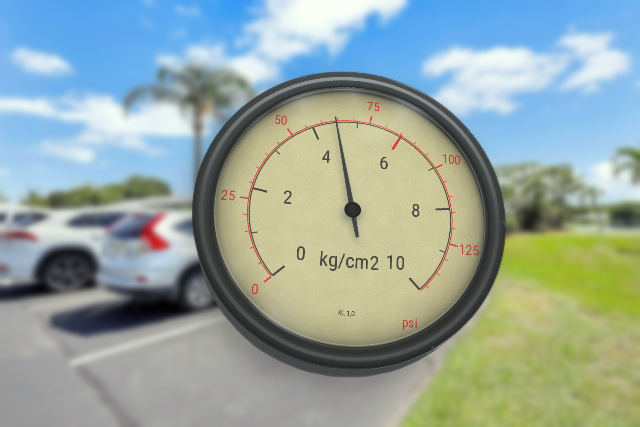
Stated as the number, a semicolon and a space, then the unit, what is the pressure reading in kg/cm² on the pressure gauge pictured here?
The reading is 4.5; kg/cm²
